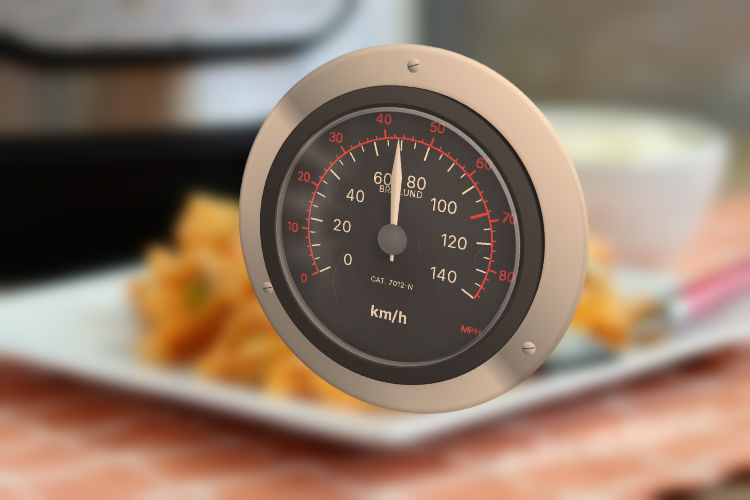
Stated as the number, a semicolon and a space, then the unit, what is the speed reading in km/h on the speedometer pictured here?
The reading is 70; km/h
